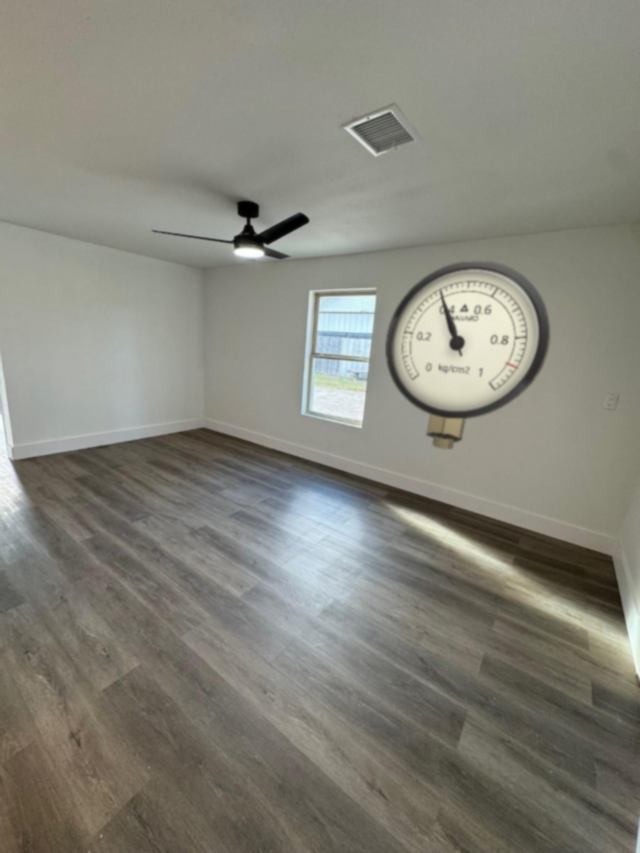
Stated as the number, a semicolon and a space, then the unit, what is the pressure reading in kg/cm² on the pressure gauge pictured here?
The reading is 0.4; kg/cm²
